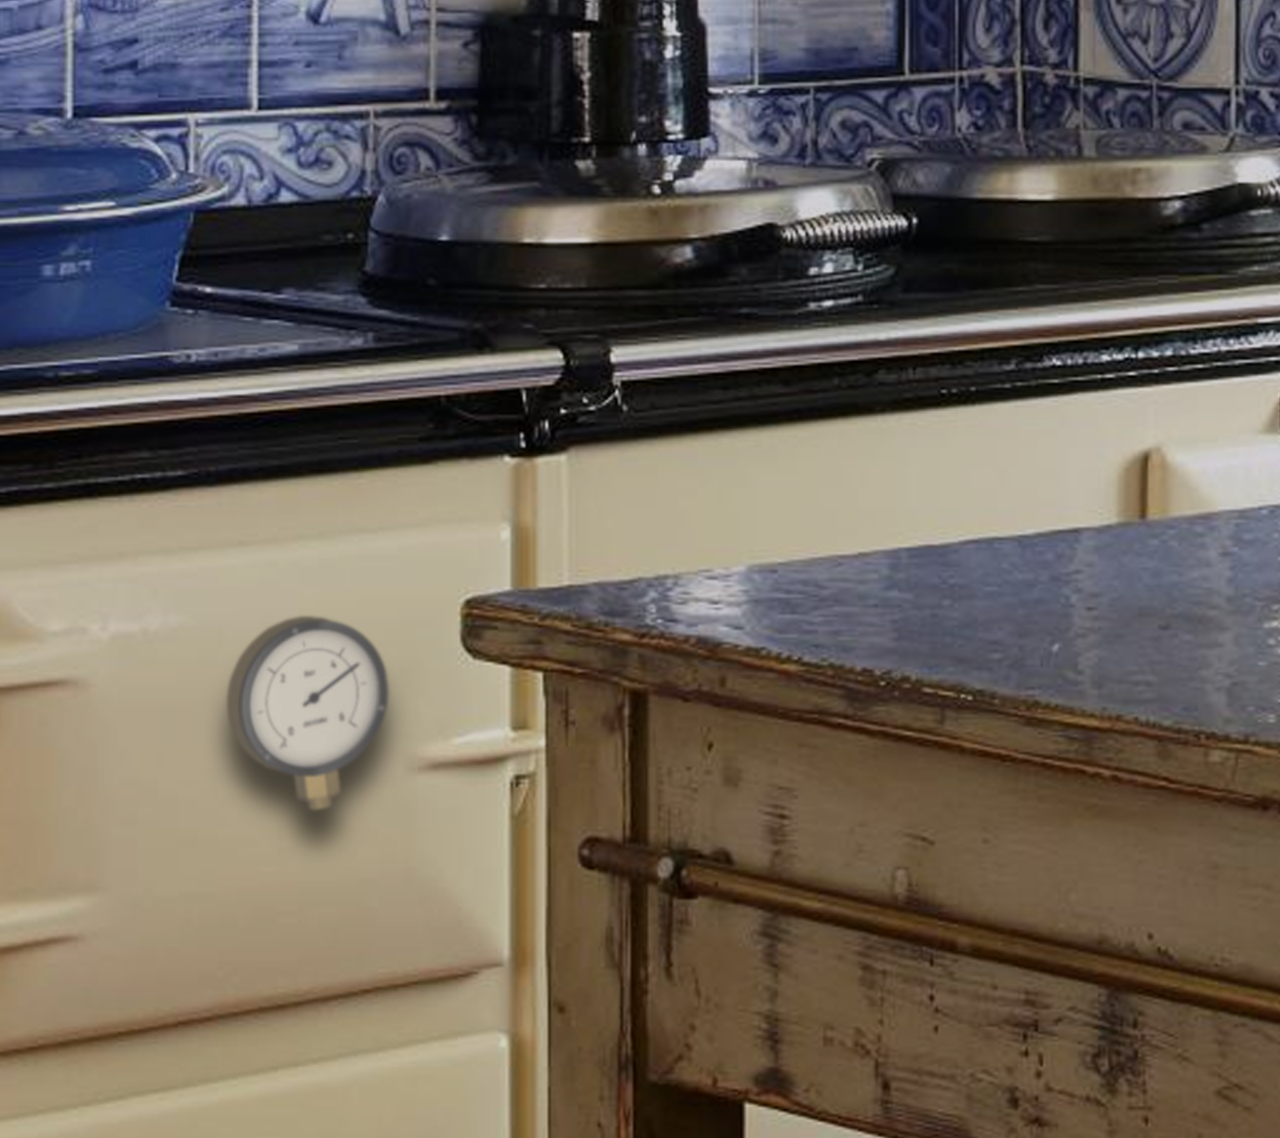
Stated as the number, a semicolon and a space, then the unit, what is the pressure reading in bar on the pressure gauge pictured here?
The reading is 4.5; bar
